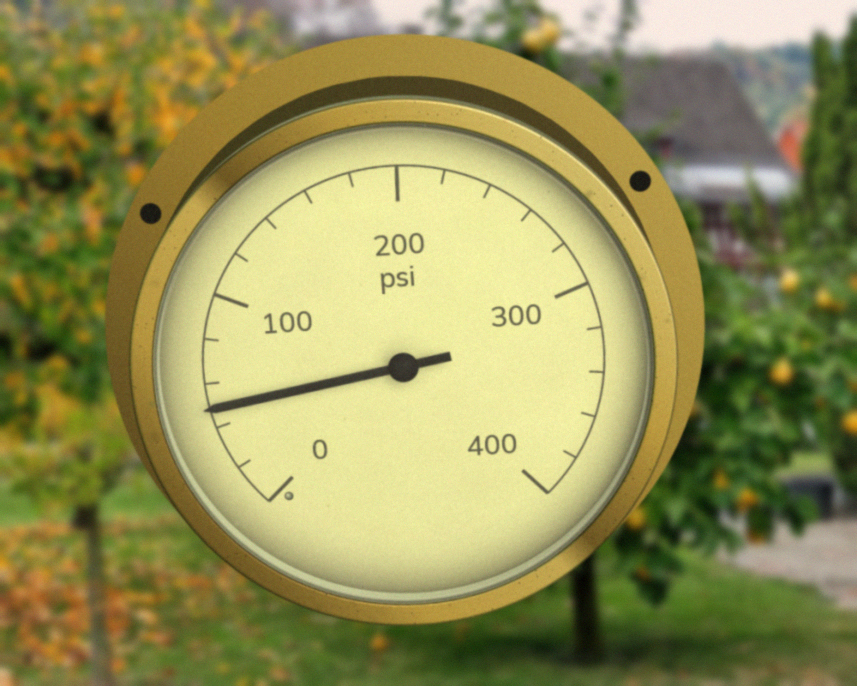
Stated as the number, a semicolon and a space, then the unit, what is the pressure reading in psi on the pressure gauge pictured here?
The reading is 50; psi
